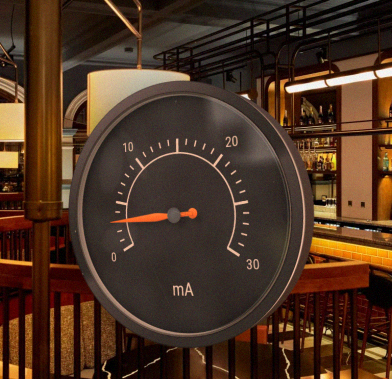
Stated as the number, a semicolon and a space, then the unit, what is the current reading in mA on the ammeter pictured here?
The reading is 3; mA
